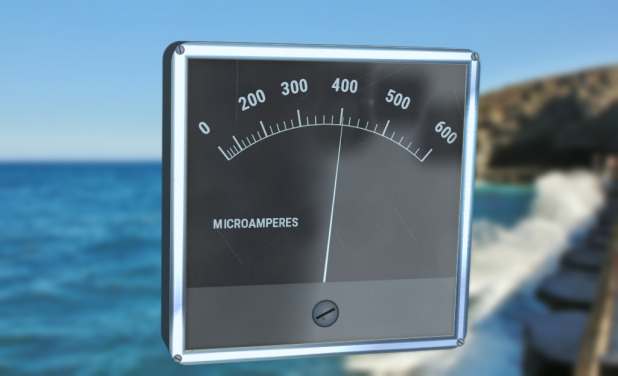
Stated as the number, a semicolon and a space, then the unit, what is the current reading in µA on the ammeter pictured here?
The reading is 400; µA
